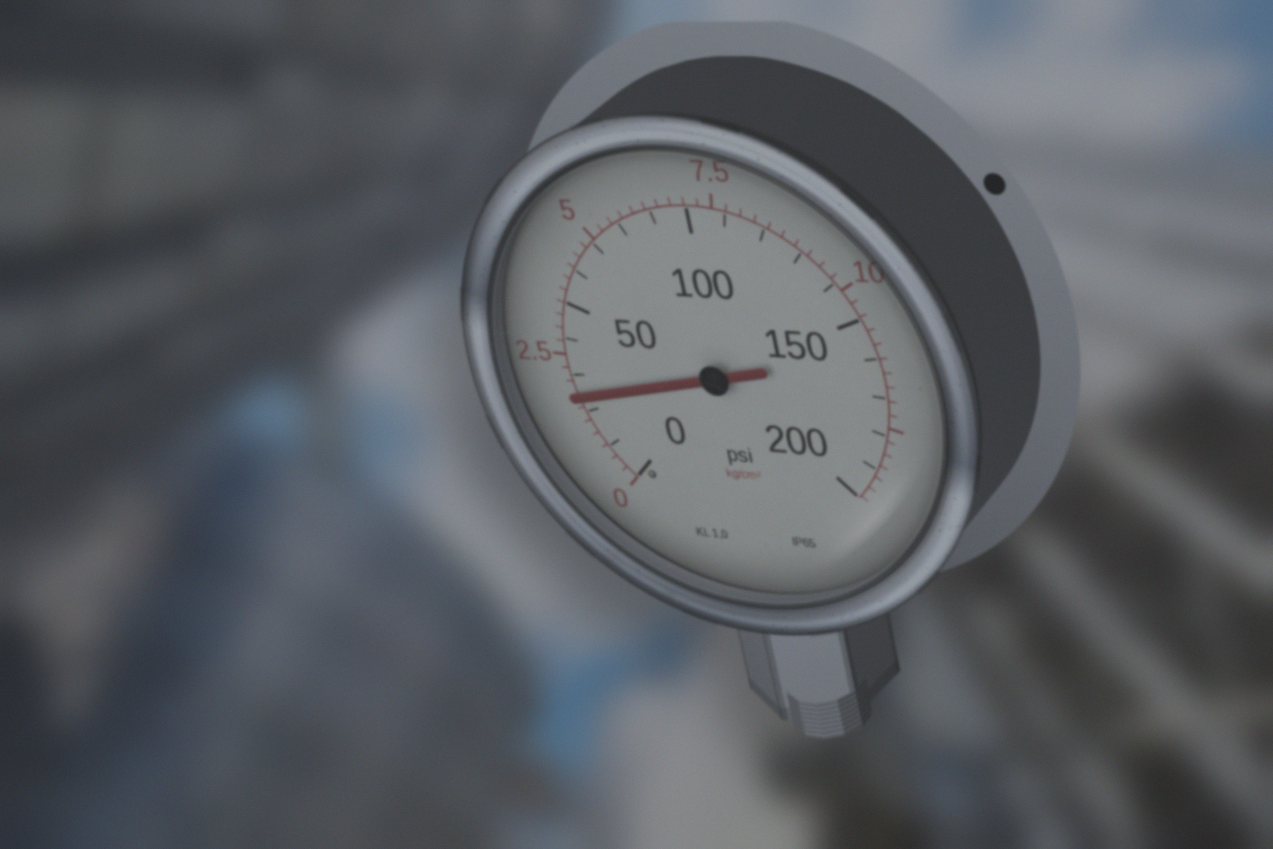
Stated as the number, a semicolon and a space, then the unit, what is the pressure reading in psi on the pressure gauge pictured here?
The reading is 25; psi
